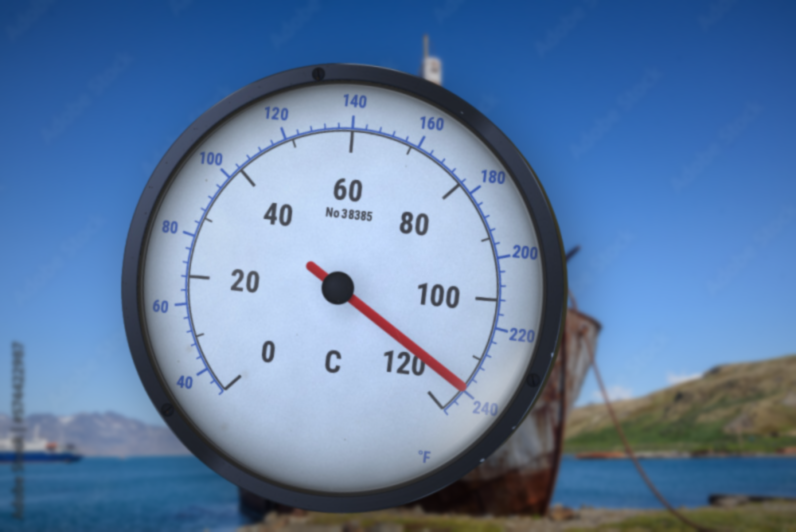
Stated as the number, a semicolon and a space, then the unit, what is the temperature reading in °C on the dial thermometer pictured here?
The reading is 115; °C
